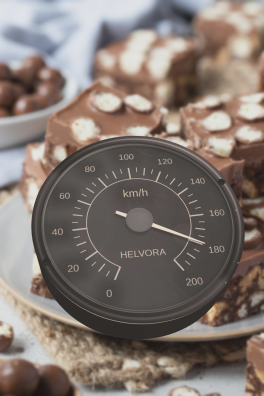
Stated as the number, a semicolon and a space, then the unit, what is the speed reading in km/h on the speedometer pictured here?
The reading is 180; km/h
